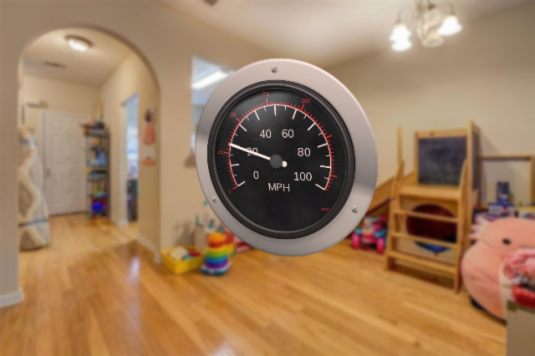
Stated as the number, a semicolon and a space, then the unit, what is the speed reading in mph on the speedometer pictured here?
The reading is 20; mph
